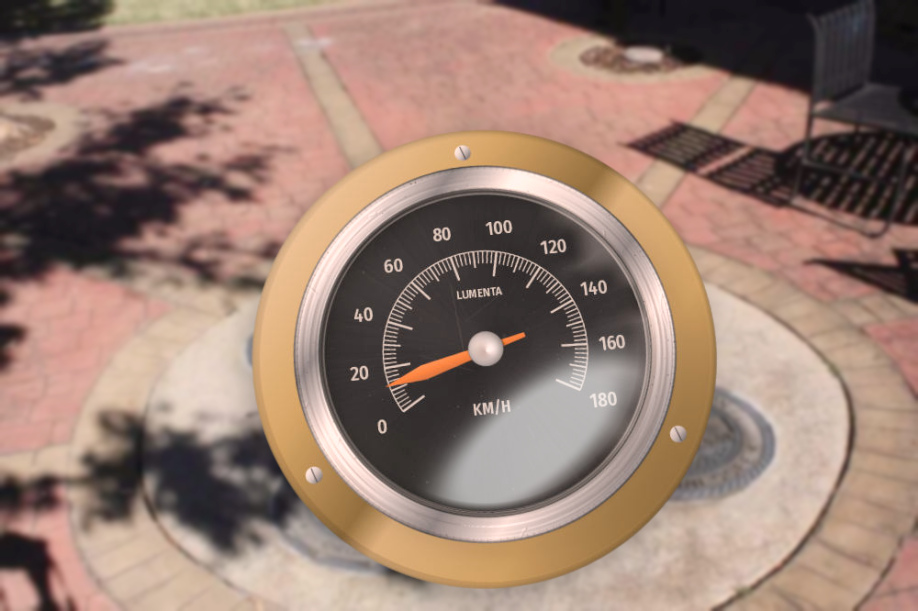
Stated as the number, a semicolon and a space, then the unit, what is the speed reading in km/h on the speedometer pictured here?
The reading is 12; km/h
